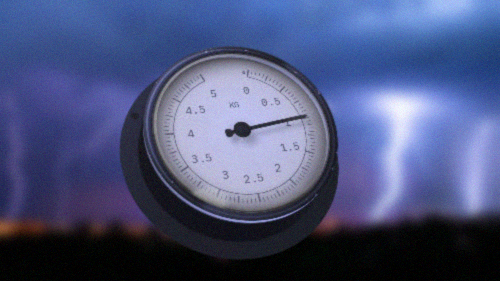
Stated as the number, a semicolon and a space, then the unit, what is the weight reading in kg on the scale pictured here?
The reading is 1; kg
